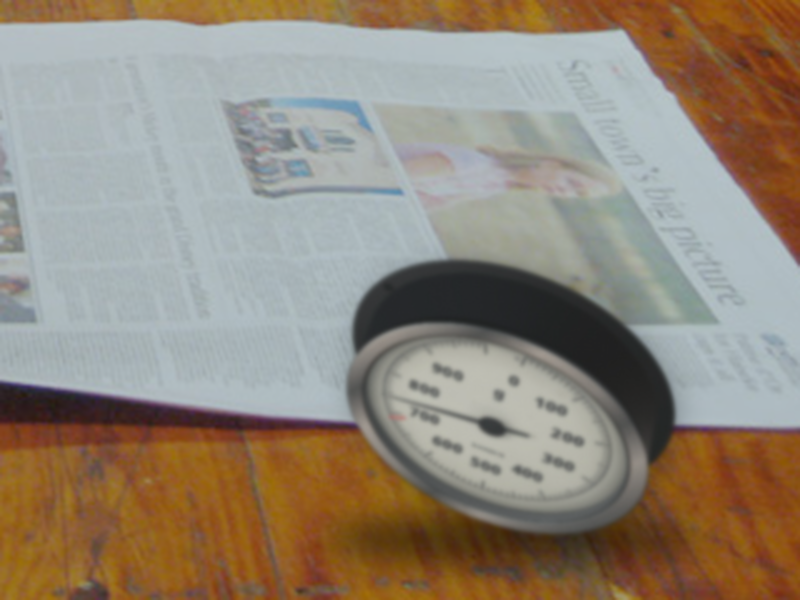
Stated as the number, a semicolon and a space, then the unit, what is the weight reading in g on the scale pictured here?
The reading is 750; g
